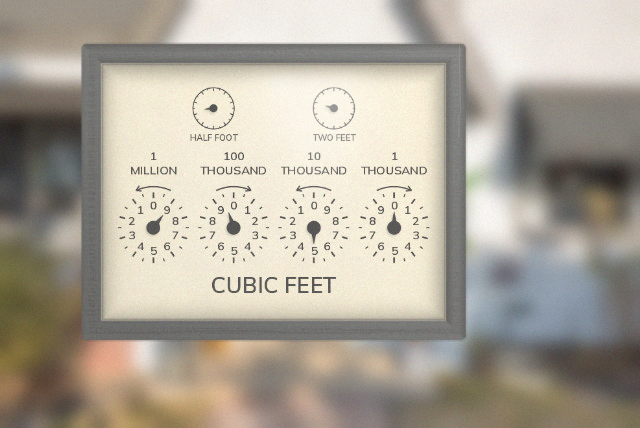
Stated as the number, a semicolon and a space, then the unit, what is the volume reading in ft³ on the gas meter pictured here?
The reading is 895000; ft³
